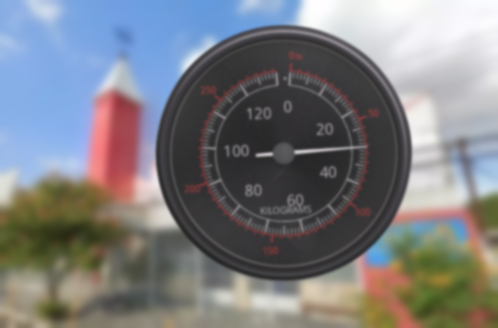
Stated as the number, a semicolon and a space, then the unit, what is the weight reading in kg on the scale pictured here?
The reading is 30; kg
